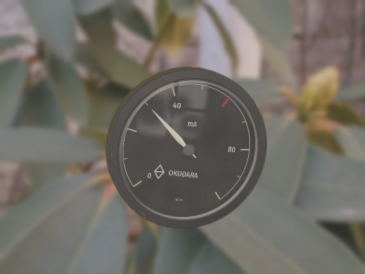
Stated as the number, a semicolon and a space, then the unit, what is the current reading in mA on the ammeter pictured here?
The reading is 30; mA
